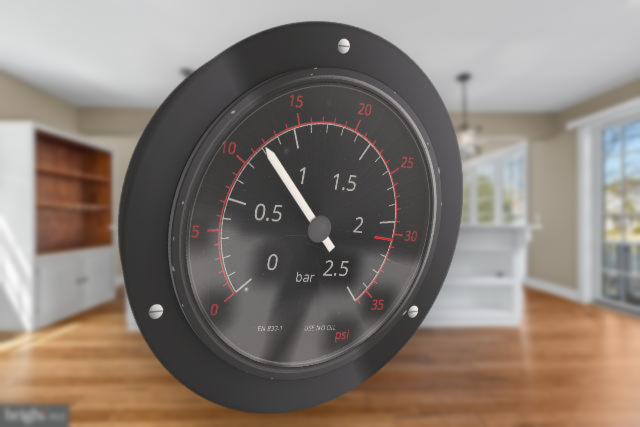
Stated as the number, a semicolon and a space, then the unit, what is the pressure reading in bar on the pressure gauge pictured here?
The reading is 0.8; bar
